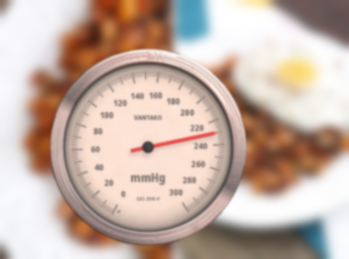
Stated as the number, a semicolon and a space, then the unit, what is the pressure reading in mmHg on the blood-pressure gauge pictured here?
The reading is 230; mmHg
